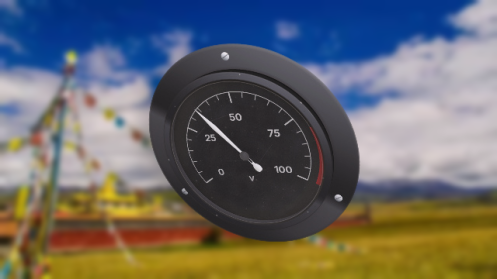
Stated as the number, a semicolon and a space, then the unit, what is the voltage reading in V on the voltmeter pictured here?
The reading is 35; V
